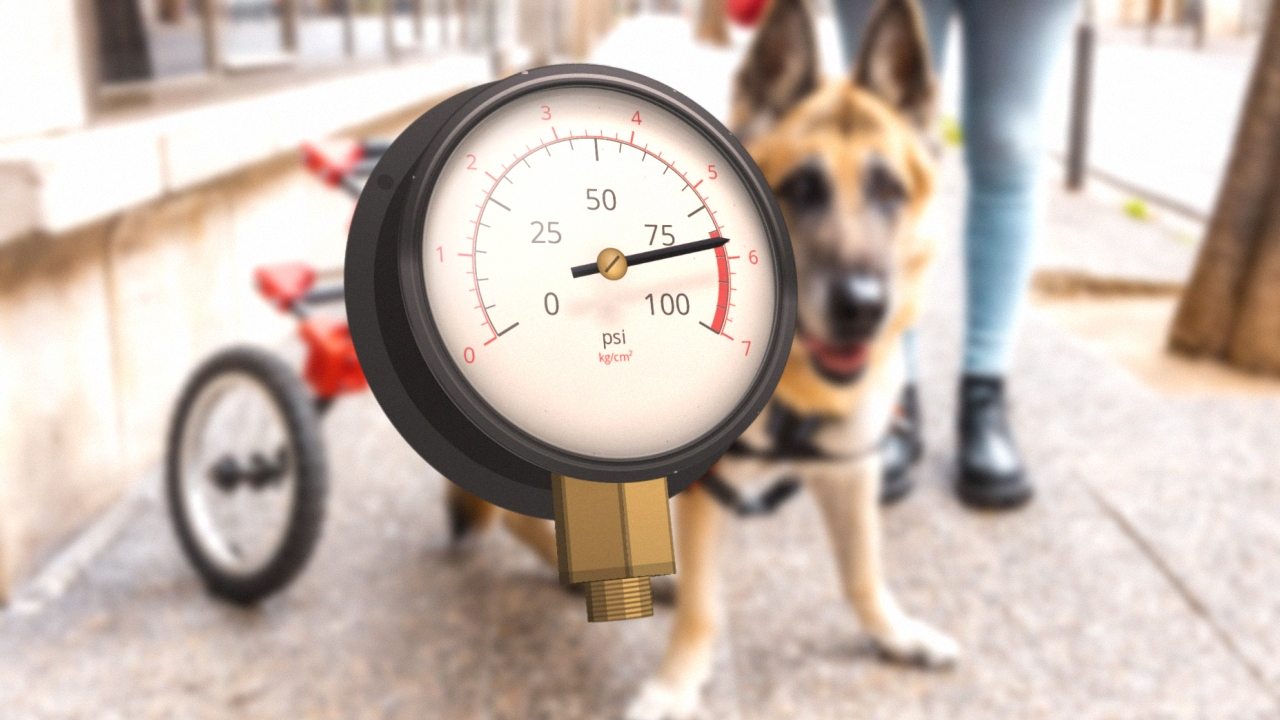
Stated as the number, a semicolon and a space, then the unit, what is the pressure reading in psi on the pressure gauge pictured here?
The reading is 82.5; psi
